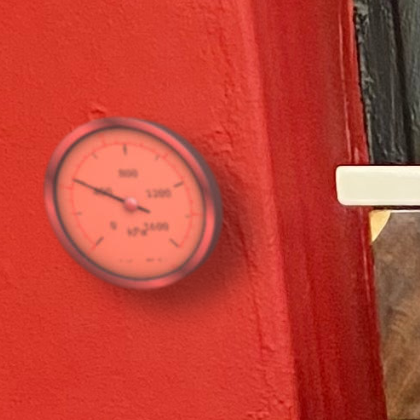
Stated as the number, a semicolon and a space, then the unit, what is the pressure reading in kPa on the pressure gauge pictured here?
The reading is 400; kPa
